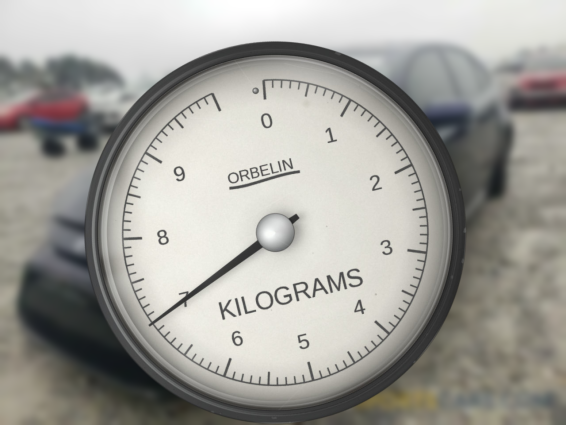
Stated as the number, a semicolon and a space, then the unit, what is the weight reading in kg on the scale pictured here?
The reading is 7; kg
